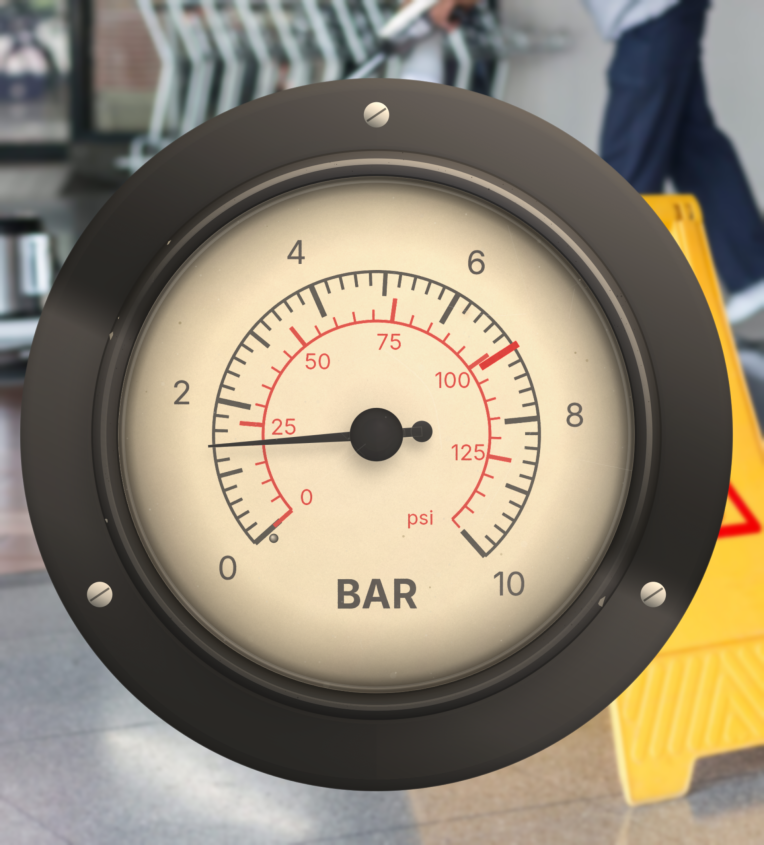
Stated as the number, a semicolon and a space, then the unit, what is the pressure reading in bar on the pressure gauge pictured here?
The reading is 1.4; bar
